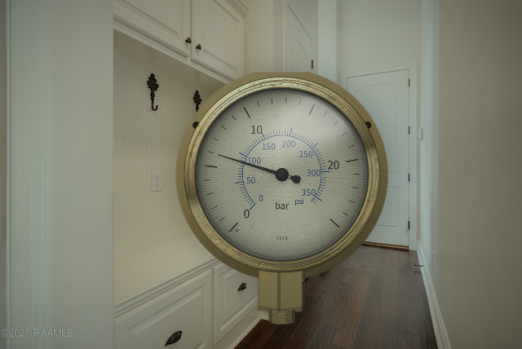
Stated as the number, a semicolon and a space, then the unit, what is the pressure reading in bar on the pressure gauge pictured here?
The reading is 6; bar
